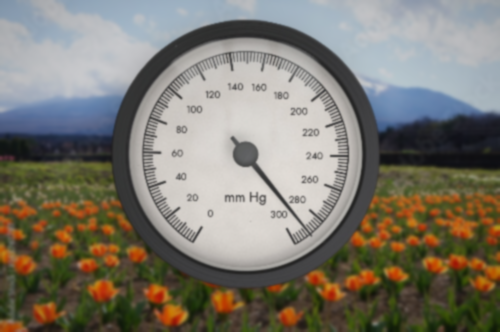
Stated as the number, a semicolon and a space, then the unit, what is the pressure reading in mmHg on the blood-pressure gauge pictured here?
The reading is 290; mmHg
